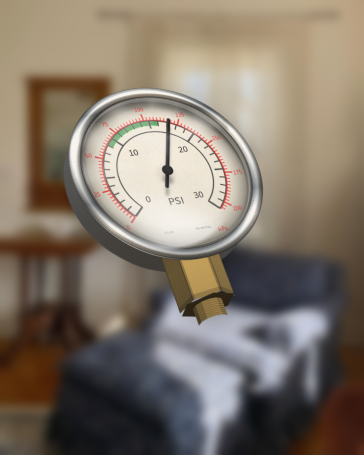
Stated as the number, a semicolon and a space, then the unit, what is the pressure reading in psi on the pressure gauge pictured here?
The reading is 17; psi
